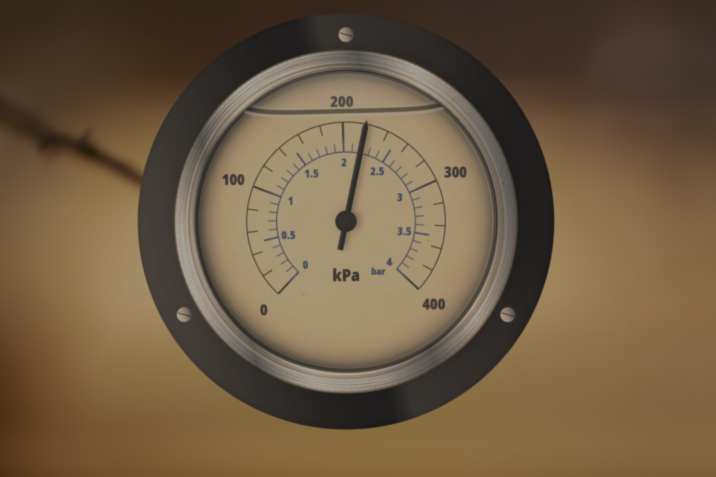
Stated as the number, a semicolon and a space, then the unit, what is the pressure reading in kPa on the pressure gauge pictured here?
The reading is 220; kPa
